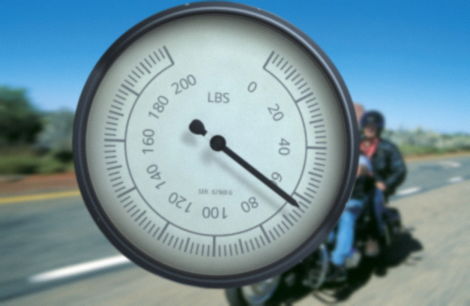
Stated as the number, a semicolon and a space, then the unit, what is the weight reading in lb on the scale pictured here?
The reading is 64; lb
